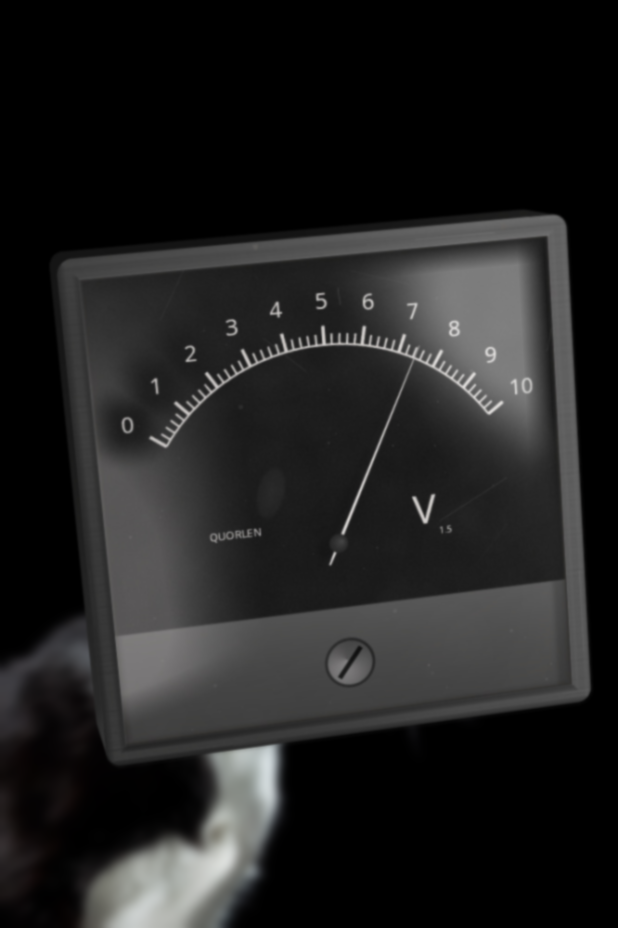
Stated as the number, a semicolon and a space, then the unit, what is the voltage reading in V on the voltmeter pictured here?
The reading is 7.4; V
